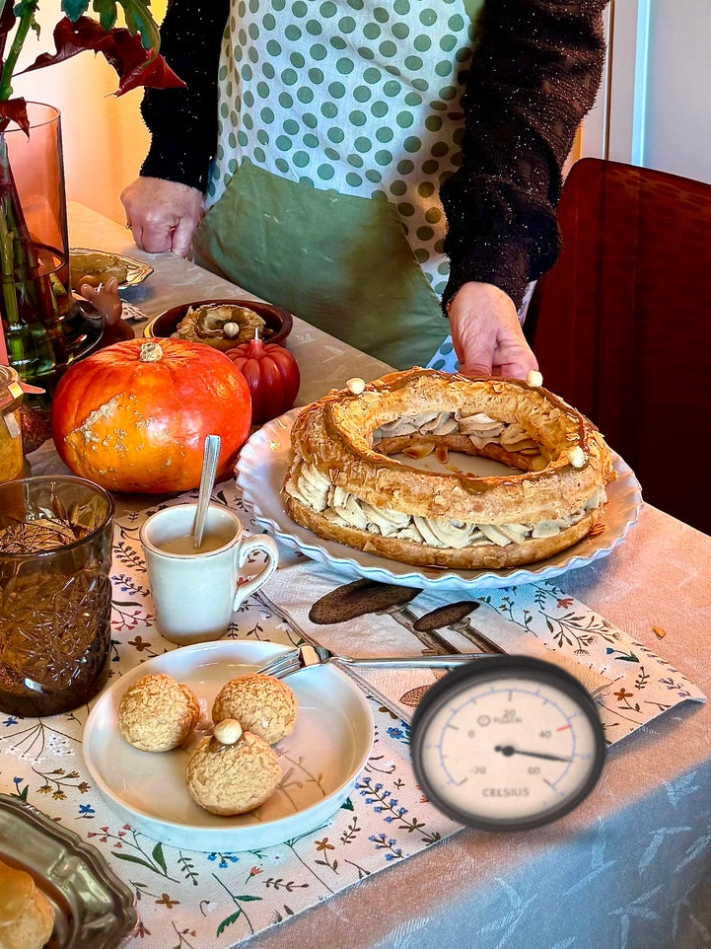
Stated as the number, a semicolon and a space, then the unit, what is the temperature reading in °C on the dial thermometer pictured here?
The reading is 50; °C
